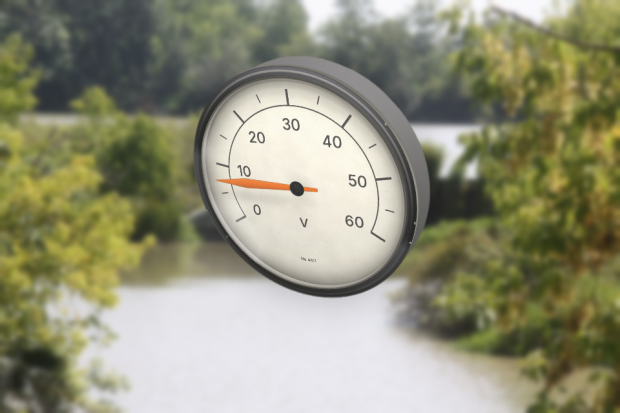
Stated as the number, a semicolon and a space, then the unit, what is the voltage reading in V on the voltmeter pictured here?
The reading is 7.5; V
